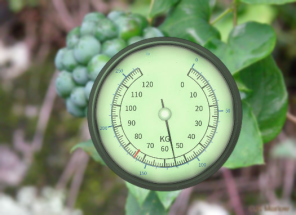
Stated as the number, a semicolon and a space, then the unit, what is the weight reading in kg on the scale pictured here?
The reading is 55; kg
